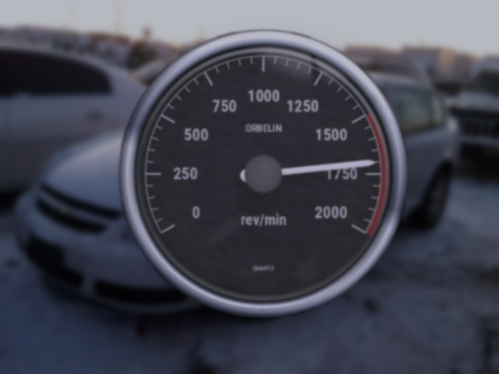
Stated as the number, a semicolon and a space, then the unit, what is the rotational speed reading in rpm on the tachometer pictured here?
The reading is 1700; rpm
